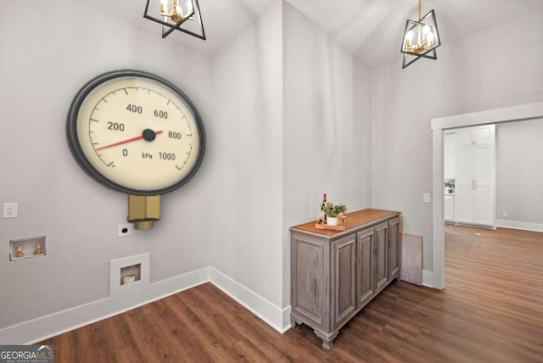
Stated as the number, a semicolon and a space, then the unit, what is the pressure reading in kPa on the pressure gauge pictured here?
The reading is 75; kPa
